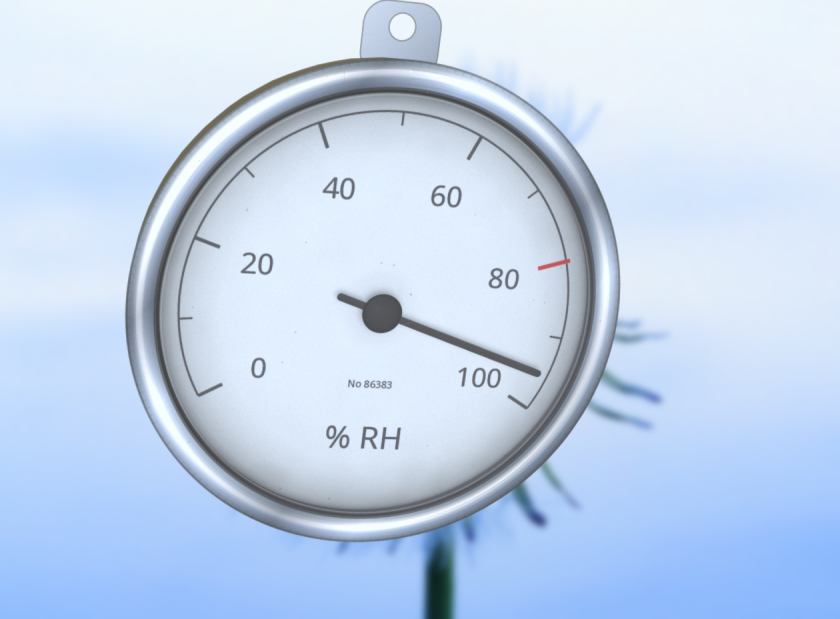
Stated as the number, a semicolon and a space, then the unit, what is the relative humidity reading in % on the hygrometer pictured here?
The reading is 95; %
